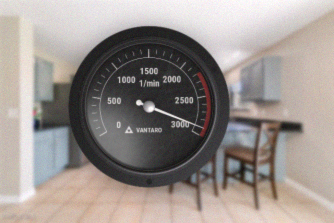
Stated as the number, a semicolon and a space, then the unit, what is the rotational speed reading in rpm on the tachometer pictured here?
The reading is 2900; rpm
